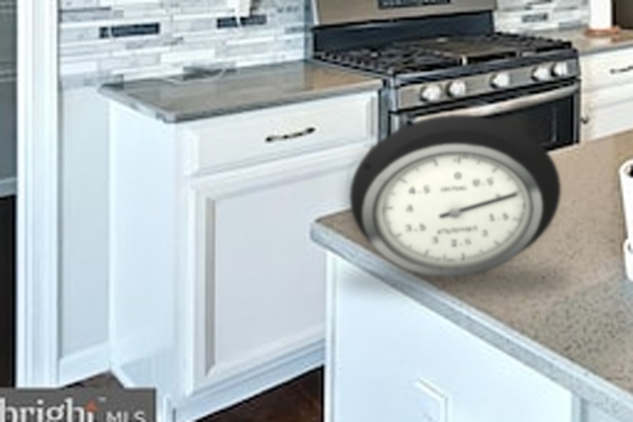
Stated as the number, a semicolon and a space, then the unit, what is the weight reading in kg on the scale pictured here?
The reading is 1; kg
